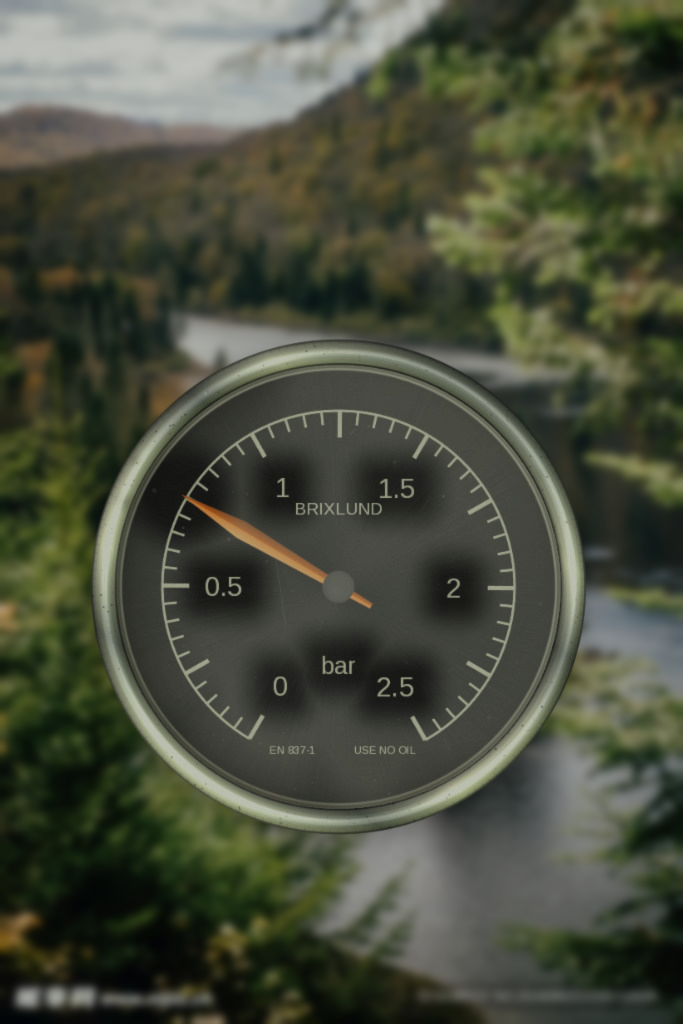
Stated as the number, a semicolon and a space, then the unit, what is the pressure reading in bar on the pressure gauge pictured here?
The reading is 0.75; bar
